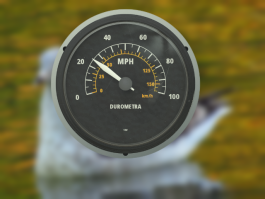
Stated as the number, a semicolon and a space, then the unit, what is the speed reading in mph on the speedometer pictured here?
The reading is 25; mph
